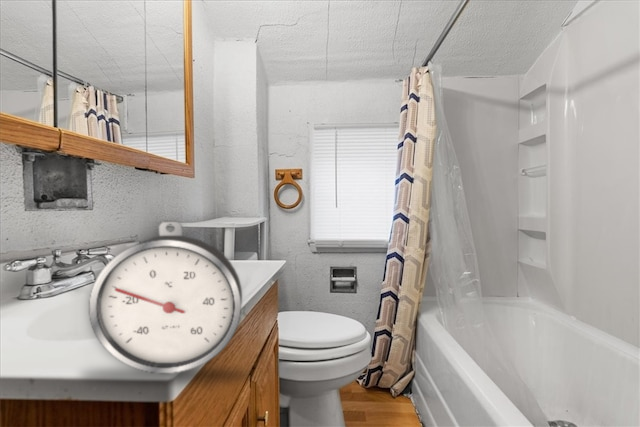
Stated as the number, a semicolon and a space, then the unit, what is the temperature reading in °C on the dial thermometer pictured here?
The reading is -16; °C
